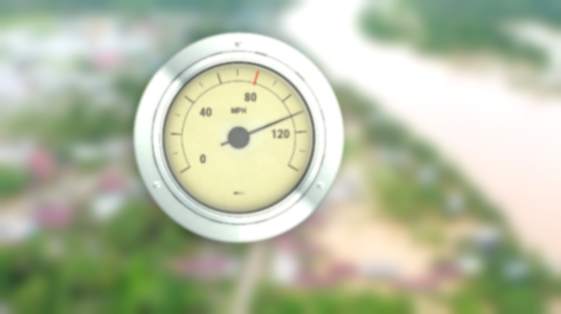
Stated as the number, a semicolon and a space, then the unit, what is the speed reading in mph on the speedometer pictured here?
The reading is 110; mph
